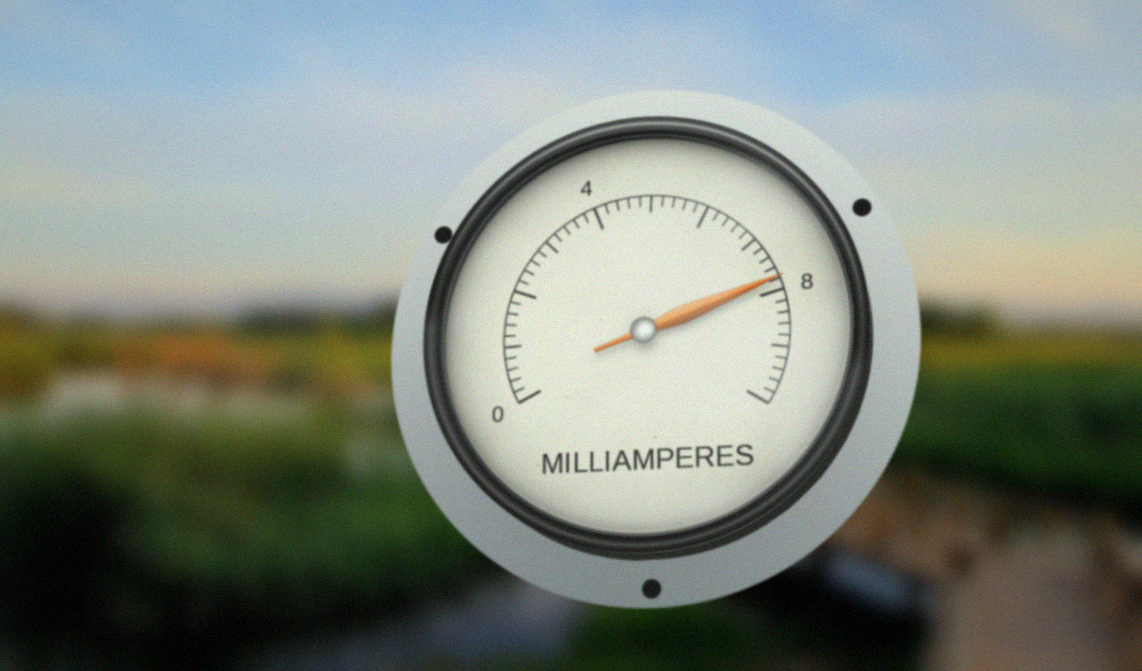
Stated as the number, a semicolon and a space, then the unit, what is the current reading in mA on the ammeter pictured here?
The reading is 7.8; mA
